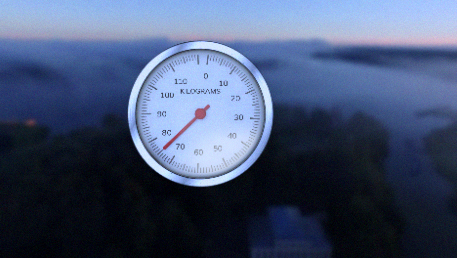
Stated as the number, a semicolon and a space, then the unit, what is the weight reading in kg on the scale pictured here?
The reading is 75; kg
